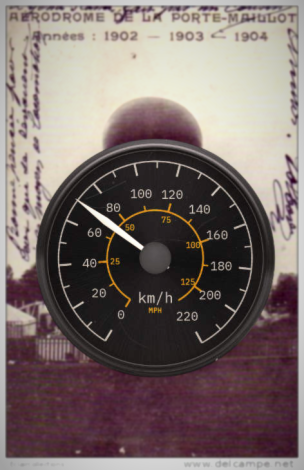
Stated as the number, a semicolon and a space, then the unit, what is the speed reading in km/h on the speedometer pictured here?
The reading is 70; km/h
